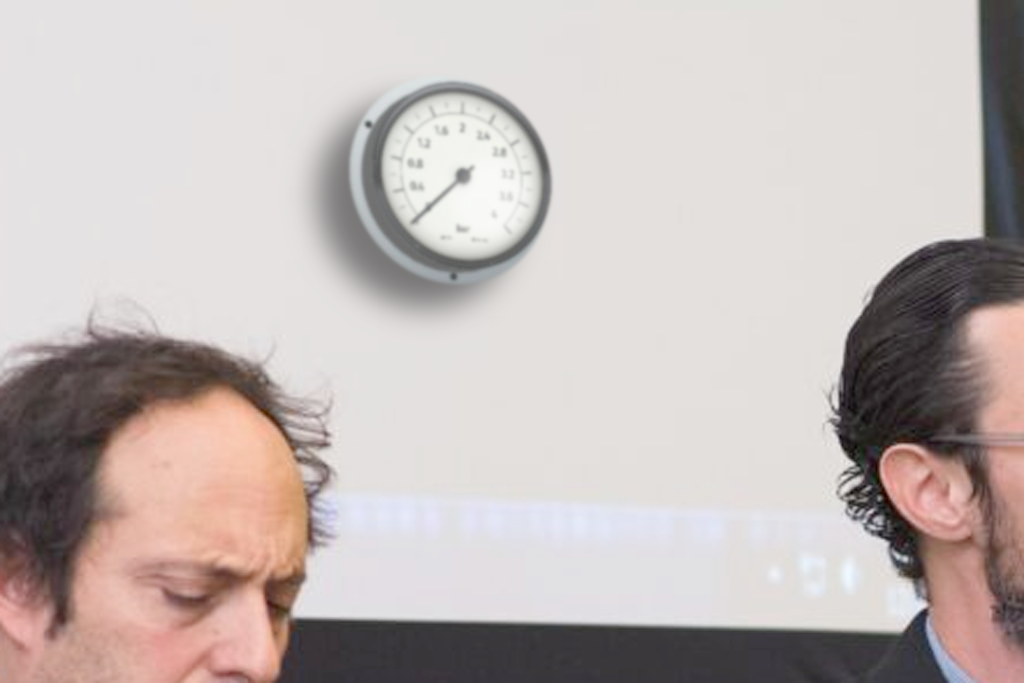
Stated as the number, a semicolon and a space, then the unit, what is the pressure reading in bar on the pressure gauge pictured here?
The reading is 0; bar
